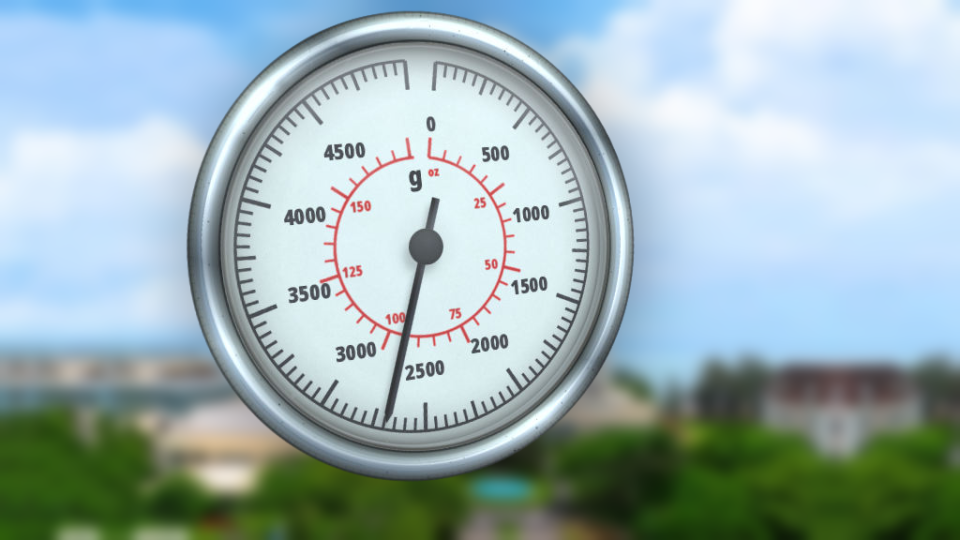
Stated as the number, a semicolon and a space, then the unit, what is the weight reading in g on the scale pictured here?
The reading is 2700; g
